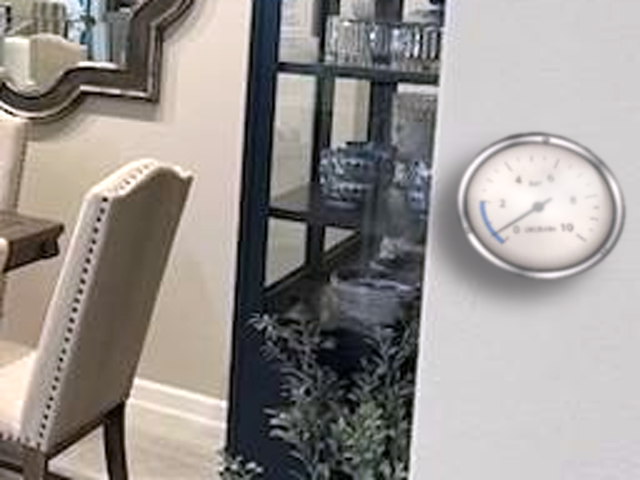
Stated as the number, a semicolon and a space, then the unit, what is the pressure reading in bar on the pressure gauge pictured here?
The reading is 0.5; bar
